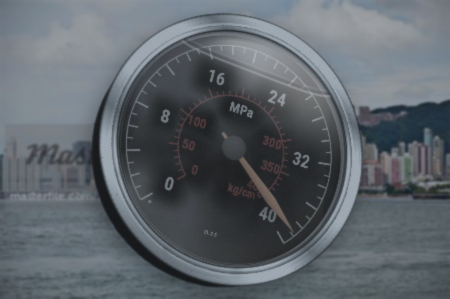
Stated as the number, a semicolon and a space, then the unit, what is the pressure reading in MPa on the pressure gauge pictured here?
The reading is 39; MPa
